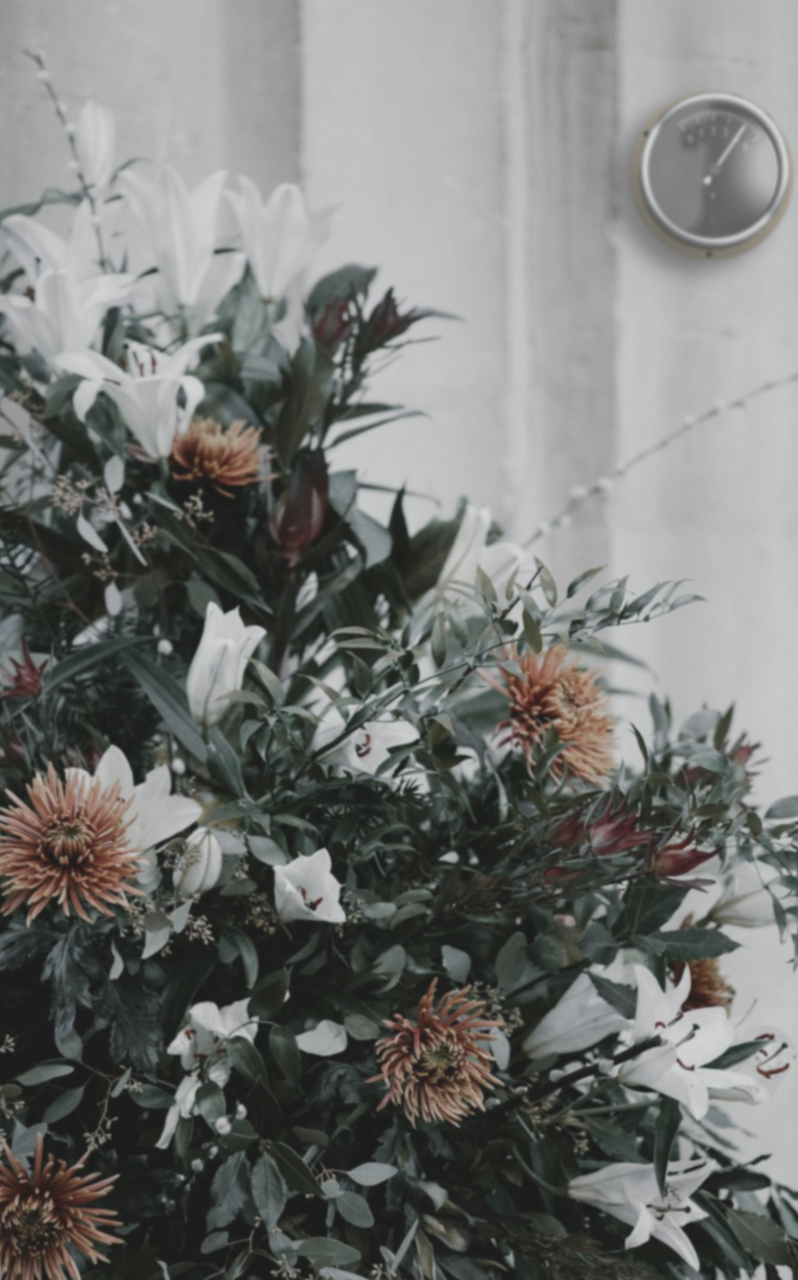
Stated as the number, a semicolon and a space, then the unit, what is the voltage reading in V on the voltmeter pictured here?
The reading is 4; V
